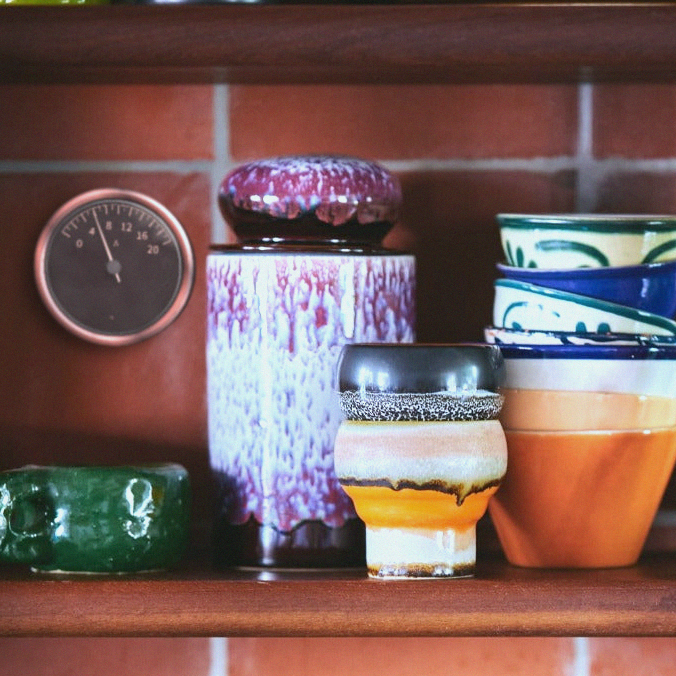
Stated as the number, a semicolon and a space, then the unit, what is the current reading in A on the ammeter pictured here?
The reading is 6; A
